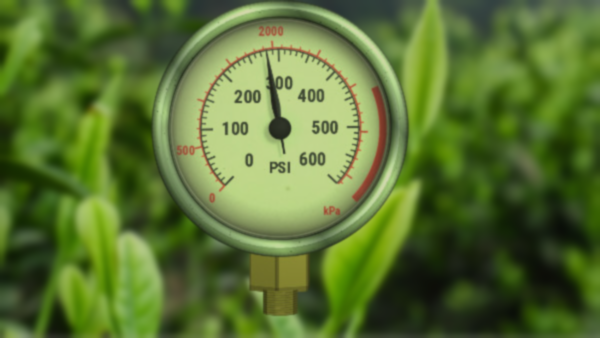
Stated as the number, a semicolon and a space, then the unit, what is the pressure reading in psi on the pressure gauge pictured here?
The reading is 280; psi
